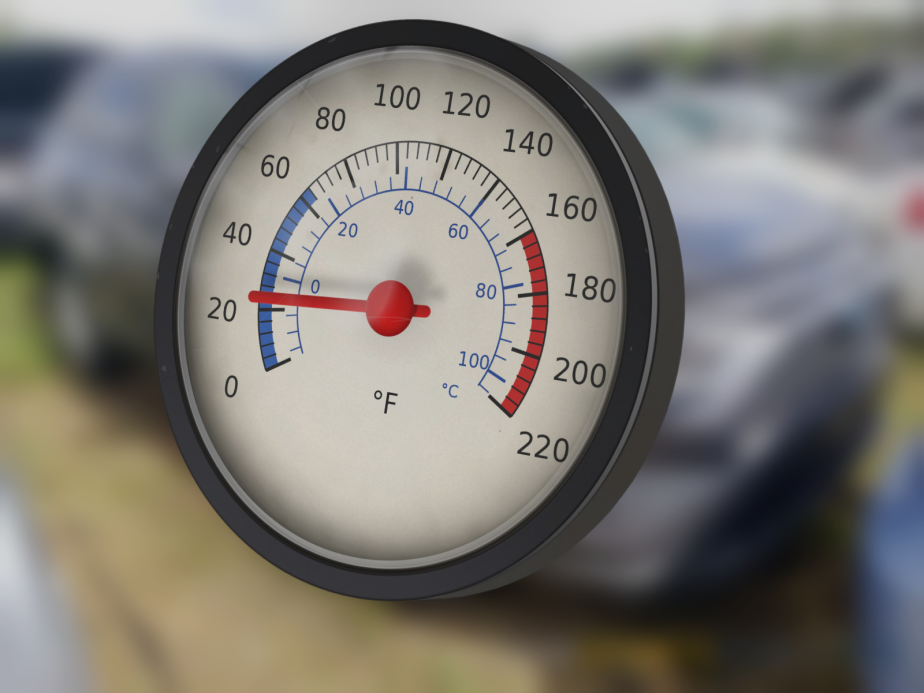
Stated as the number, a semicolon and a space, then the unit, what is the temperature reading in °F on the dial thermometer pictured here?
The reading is 24; °F
